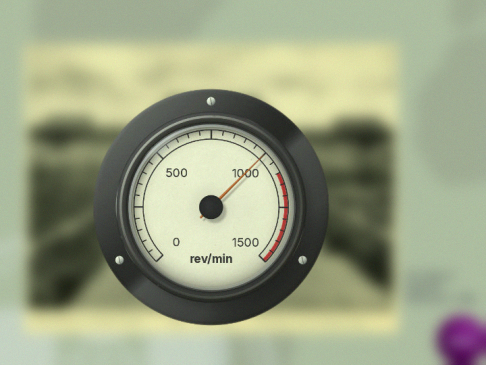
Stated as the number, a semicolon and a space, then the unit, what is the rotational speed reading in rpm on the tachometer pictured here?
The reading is 1000; rpm
